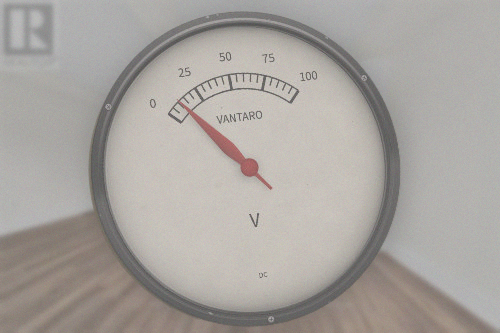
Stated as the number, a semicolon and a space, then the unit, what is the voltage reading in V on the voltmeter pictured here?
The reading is 10; V
